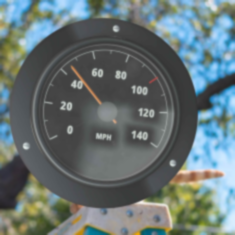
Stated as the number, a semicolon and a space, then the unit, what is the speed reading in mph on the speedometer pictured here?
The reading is 45; mph
